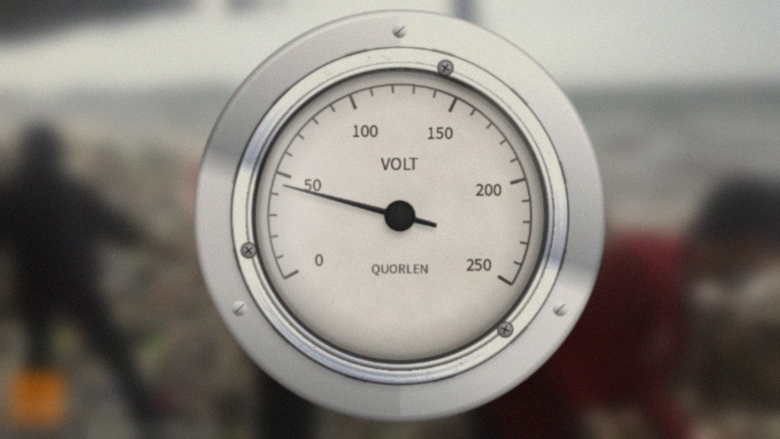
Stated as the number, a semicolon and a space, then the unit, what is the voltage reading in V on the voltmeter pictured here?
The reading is 45; V
